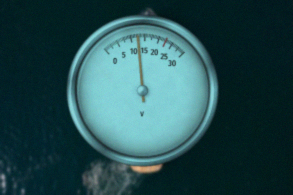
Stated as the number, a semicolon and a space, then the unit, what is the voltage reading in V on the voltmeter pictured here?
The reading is 12.5; V
